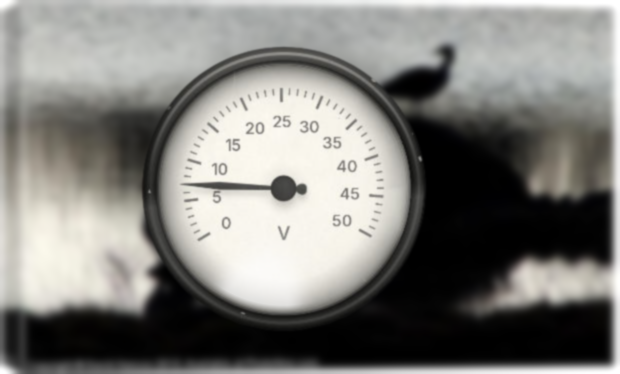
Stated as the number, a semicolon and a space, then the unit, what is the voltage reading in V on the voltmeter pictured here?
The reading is 7; V
